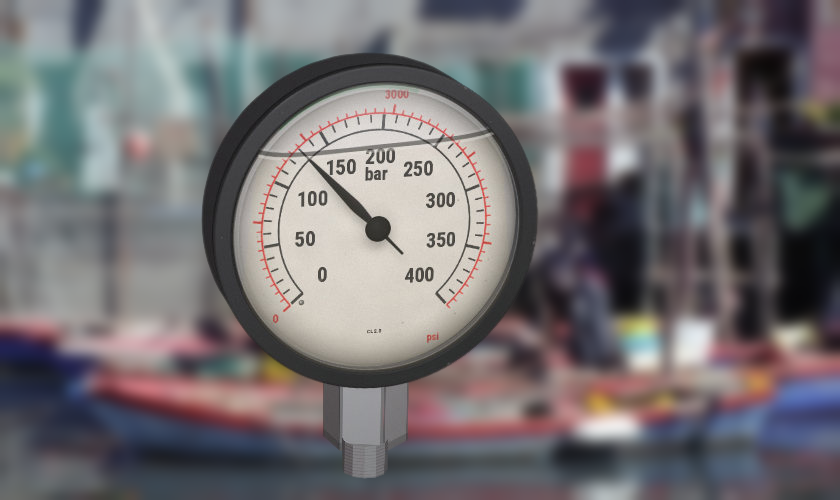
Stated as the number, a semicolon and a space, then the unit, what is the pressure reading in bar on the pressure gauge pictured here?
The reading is 130; bar
